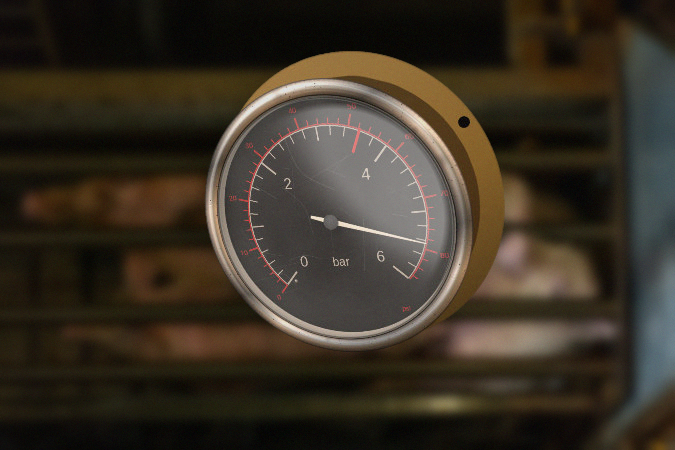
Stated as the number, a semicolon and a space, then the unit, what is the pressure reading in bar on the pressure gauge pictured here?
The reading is 5.4; bar
